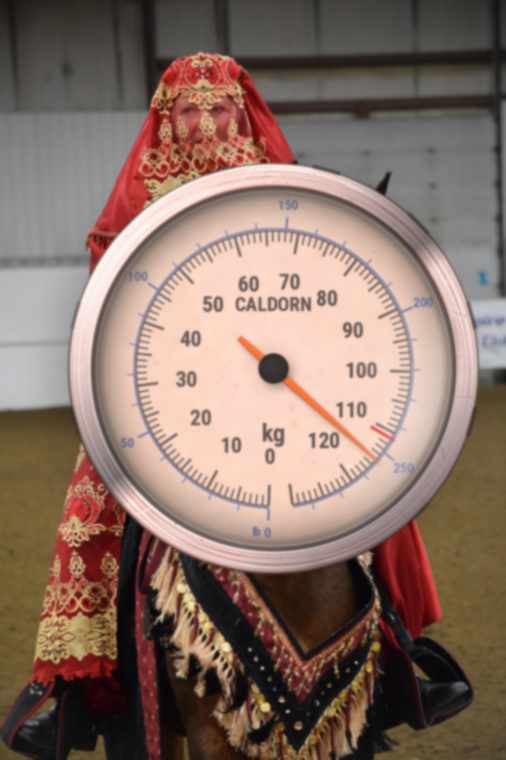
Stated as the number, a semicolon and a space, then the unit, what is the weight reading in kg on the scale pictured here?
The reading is 115; kg
